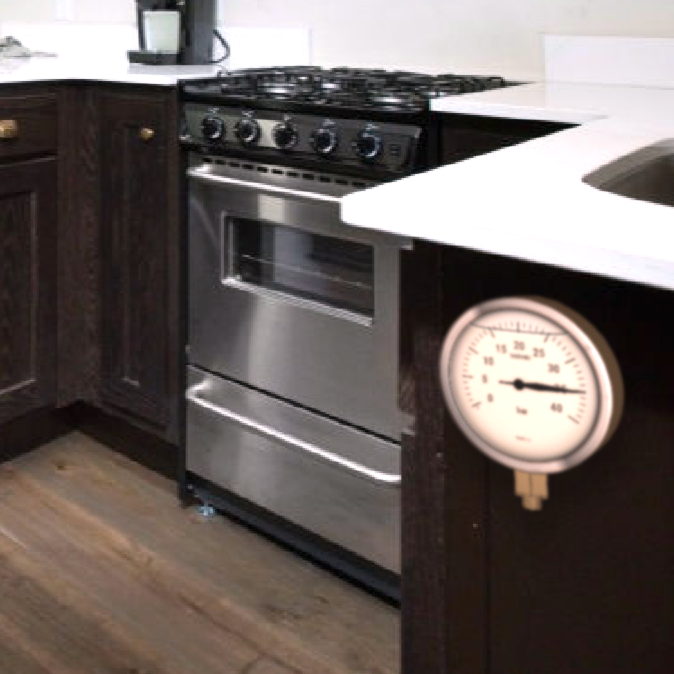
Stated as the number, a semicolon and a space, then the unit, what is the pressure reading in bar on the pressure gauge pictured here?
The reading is 35; bar
